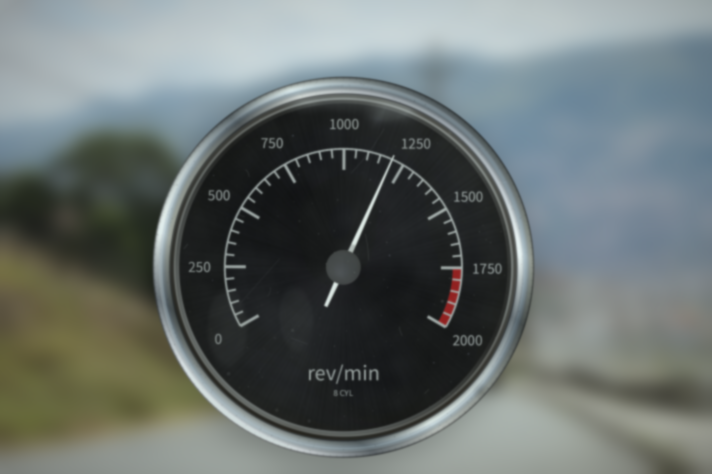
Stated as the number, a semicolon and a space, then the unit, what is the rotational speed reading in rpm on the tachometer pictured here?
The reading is 1200; rpm
